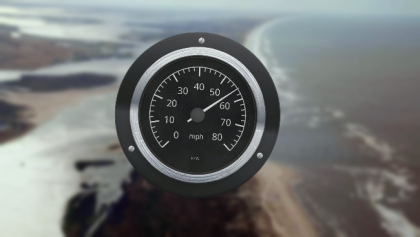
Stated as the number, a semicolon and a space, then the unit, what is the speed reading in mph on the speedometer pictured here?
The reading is 56; mph
